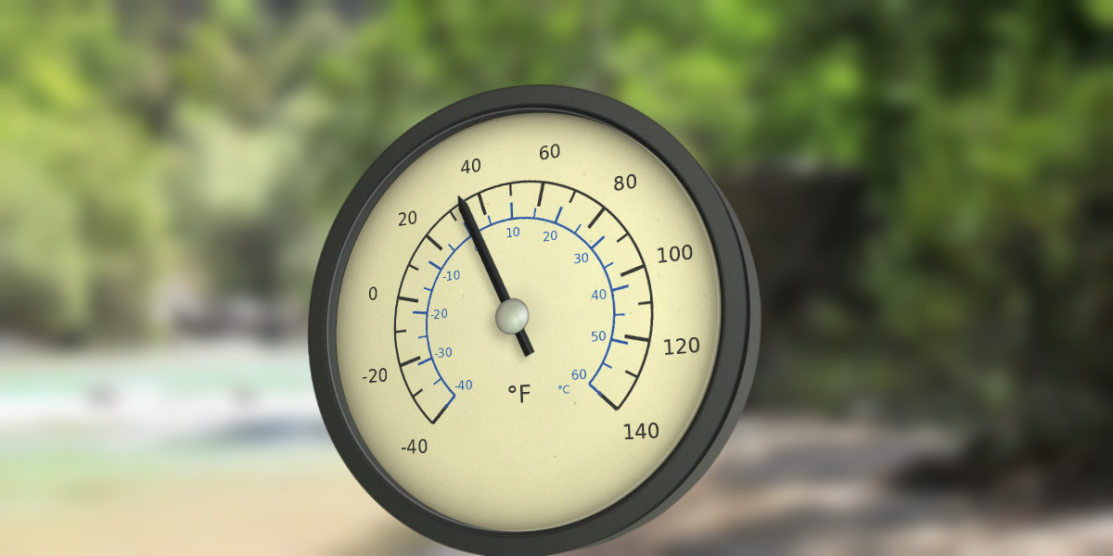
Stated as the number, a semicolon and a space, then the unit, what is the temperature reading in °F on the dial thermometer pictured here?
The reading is 35; °F
